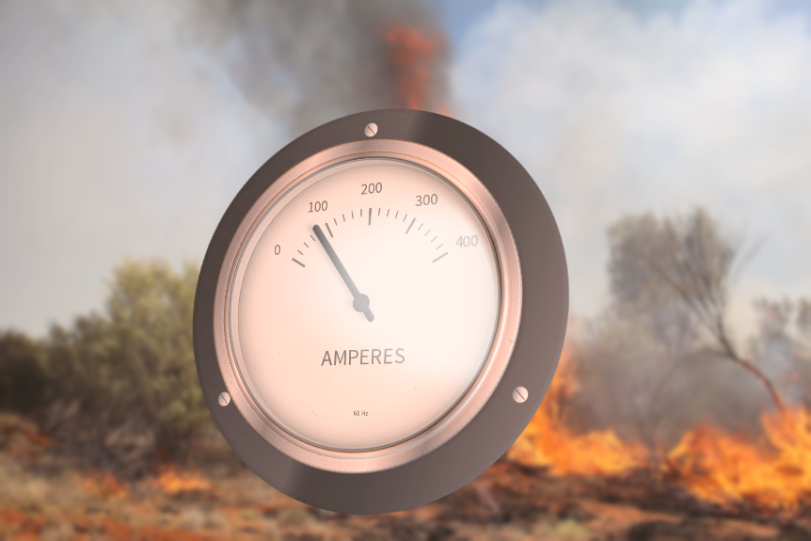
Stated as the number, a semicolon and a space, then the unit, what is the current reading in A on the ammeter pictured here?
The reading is 80; A
